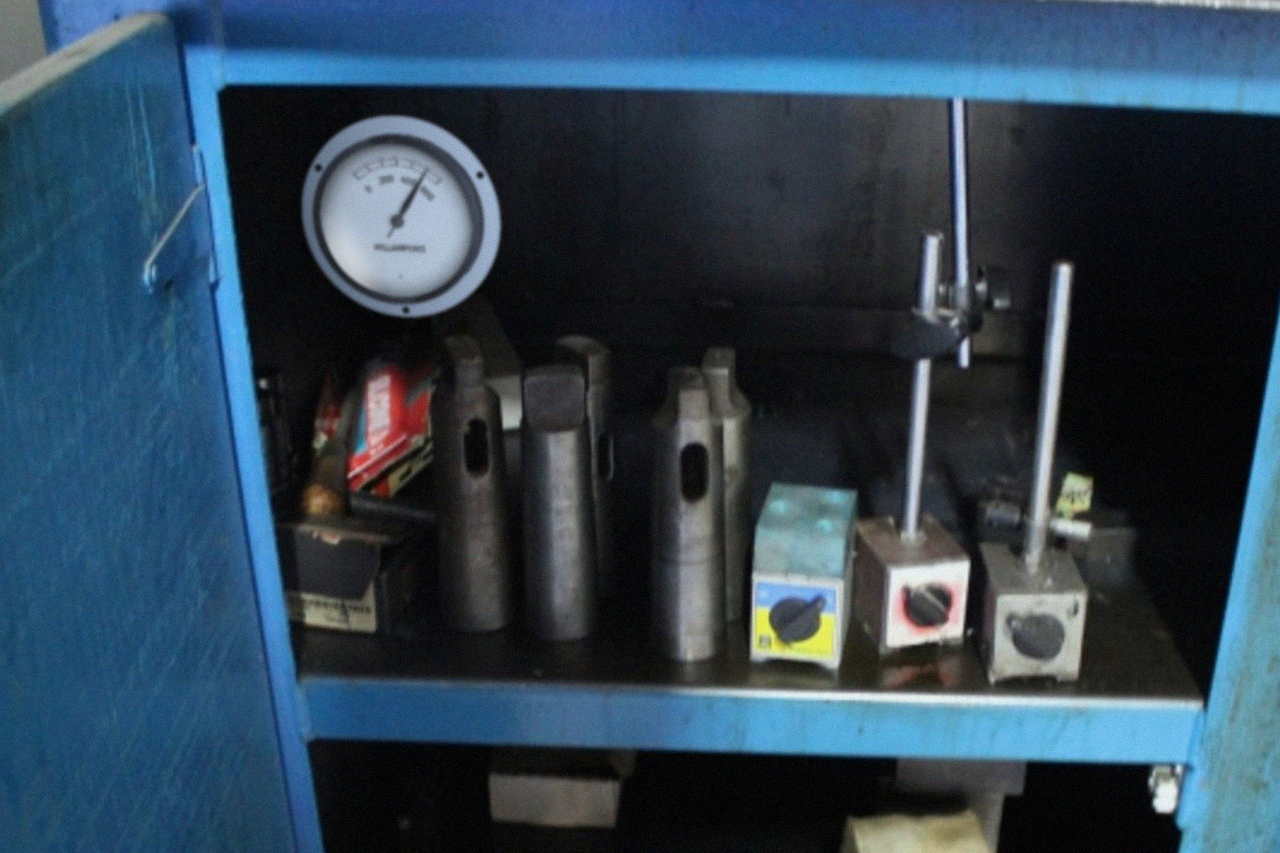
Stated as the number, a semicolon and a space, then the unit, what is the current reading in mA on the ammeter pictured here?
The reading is 500; mA
